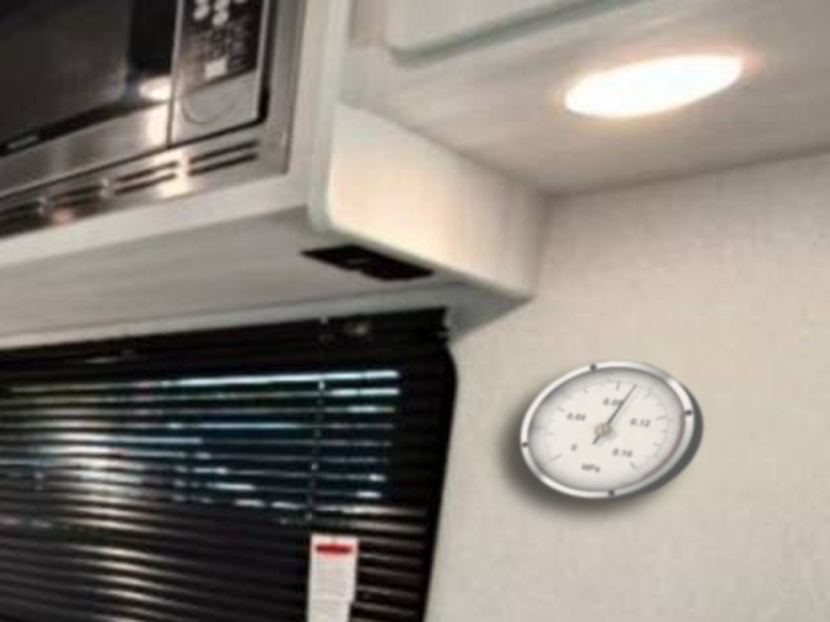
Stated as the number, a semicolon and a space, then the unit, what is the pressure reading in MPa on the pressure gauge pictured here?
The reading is 0.09; MPa
